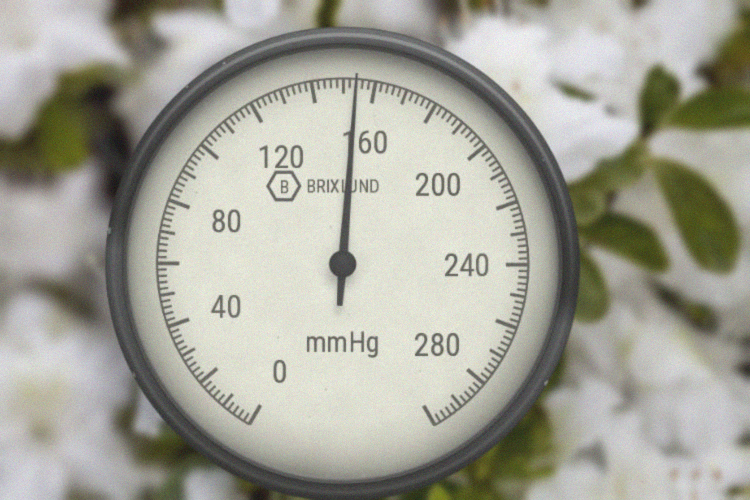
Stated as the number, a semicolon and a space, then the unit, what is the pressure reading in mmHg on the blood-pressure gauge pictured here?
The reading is 154; mmHg
